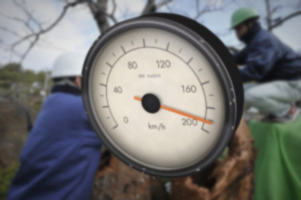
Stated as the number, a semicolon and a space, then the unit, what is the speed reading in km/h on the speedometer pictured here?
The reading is 190; km/h
